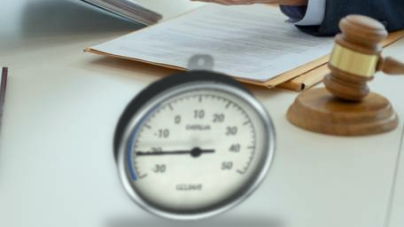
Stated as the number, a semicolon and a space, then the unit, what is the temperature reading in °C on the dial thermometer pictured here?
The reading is -20; °C
